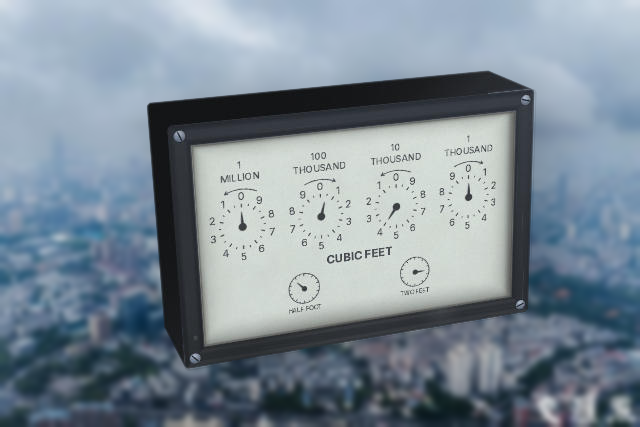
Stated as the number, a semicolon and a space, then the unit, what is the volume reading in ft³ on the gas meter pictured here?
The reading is 4000; ft³
